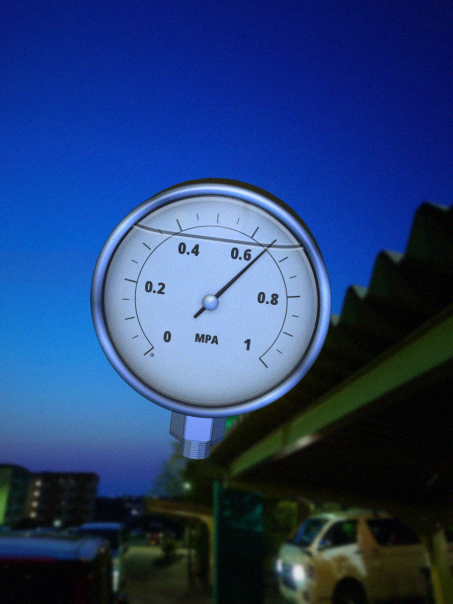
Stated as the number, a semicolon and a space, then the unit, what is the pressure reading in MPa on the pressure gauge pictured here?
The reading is 0.65; MPa
